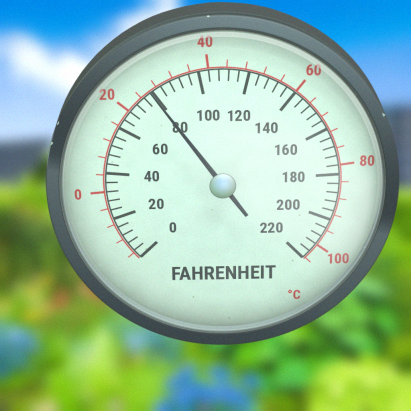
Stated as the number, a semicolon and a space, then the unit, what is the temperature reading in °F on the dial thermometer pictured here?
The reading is 80; °F
